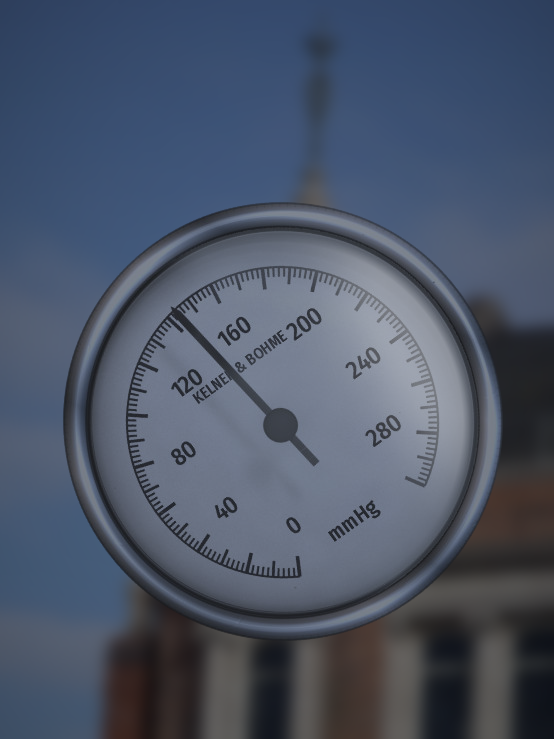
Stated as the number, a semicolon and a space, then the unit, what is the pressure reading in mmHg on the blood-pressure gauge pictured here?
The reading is 144; mmHg
